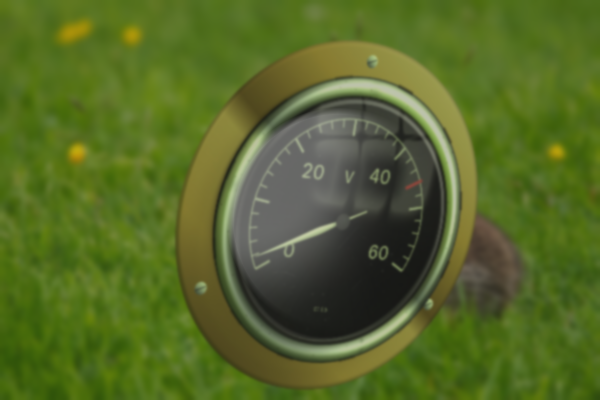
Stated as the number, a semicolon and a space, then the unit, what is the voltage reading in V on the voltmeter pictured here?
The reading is 2; V
